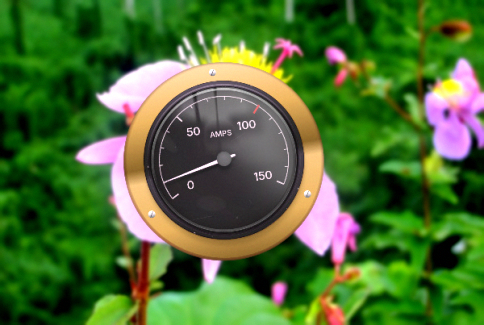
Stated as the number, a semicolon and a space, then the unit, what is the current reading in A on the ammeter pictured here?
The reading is 10; A
